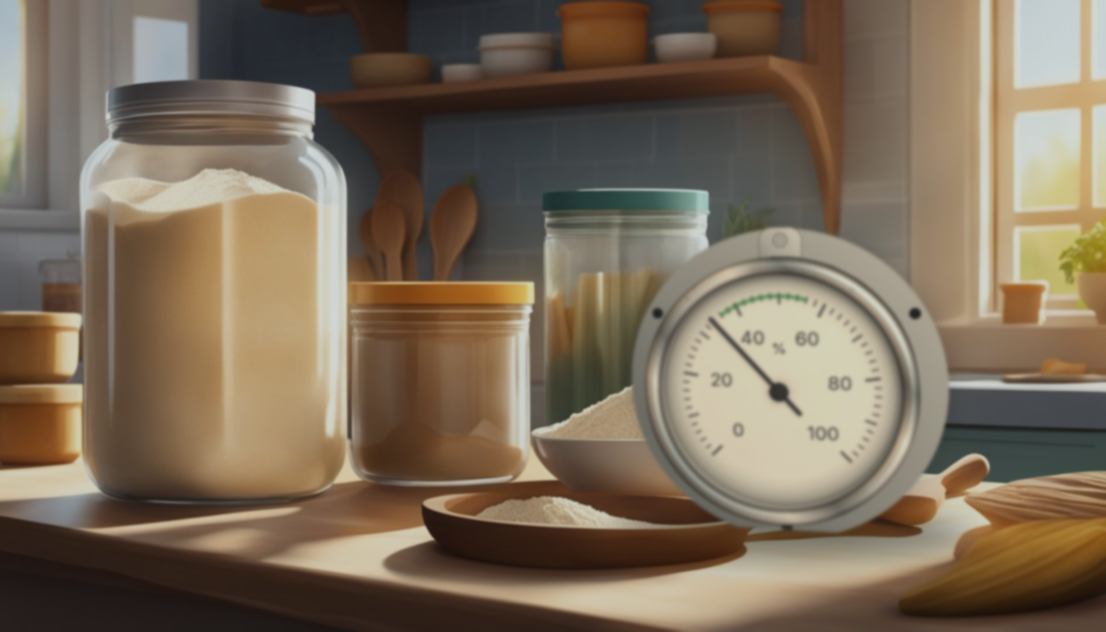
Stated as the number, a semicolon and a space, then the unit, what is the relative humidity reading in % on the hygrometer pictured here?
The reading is 34; %
